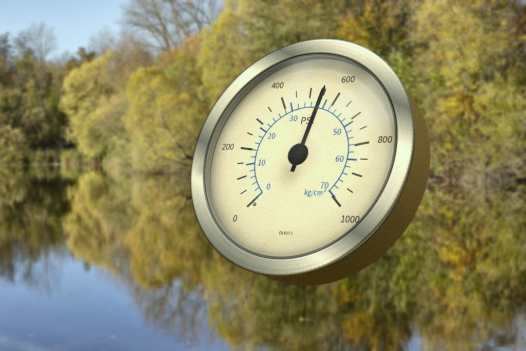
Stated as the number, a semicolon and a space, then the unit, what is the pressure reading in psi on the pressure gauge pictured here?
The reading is 550; psi
